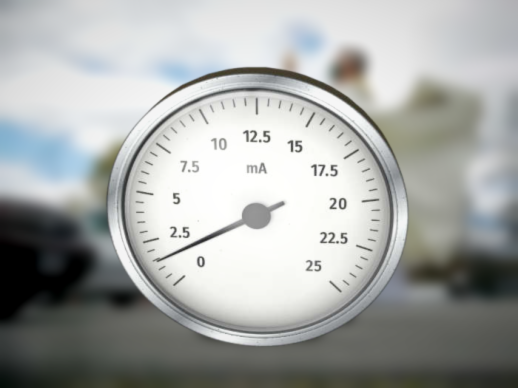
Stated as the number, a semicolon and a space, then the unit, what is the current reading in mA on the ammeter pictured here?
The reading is 1.5; mA
